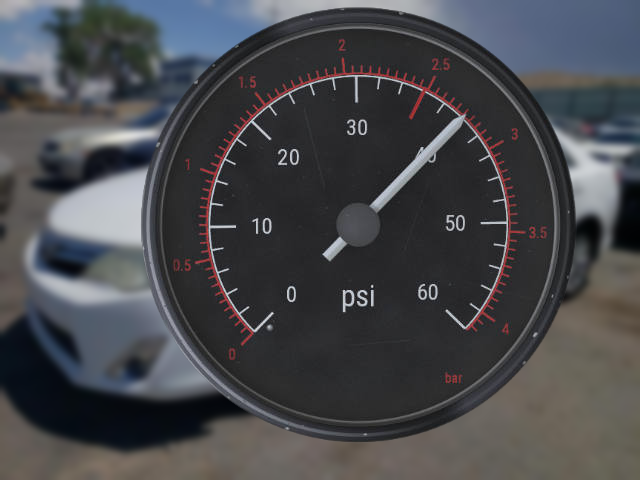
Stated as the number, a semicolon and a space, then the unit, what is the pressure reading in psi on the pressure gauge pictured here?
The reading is 40; psi
